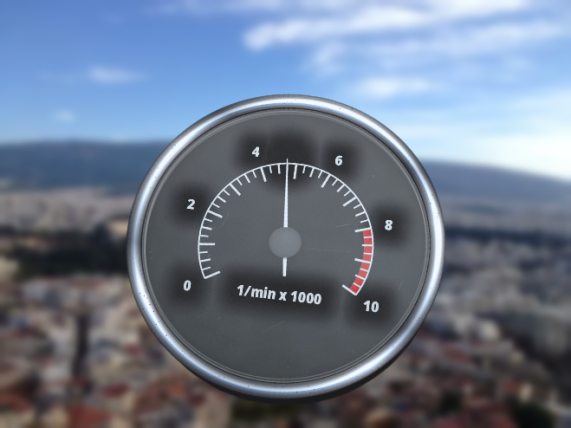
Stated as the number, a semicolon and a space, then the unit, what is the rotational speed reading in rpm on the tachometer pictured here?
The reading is 4750; rpm
